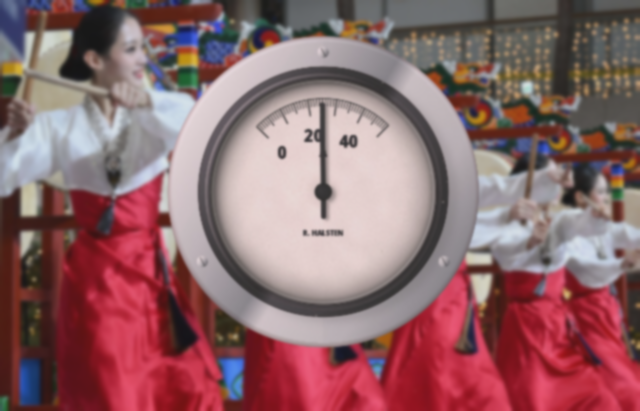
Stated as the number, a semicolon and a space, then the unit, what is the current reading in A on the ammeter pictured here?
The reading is 25; A
